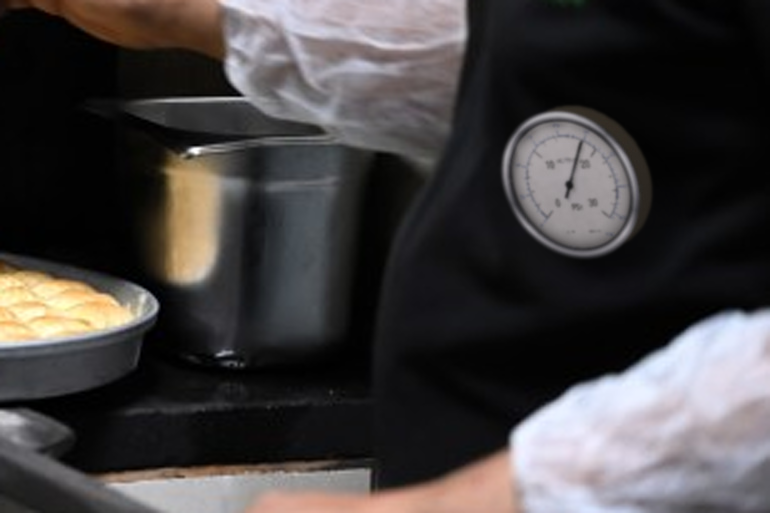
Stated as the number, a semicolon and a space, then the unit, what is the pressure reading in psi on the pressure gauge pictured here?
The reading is 18; psi
